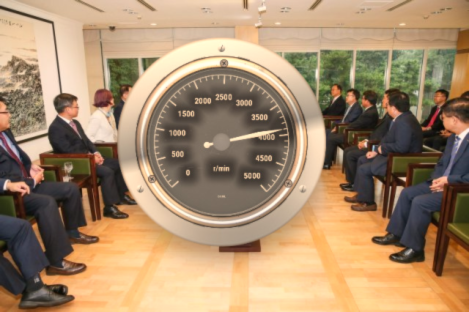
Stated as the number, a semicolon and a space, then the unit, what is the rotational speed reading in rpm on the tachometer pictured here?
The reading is 3900; rpm
